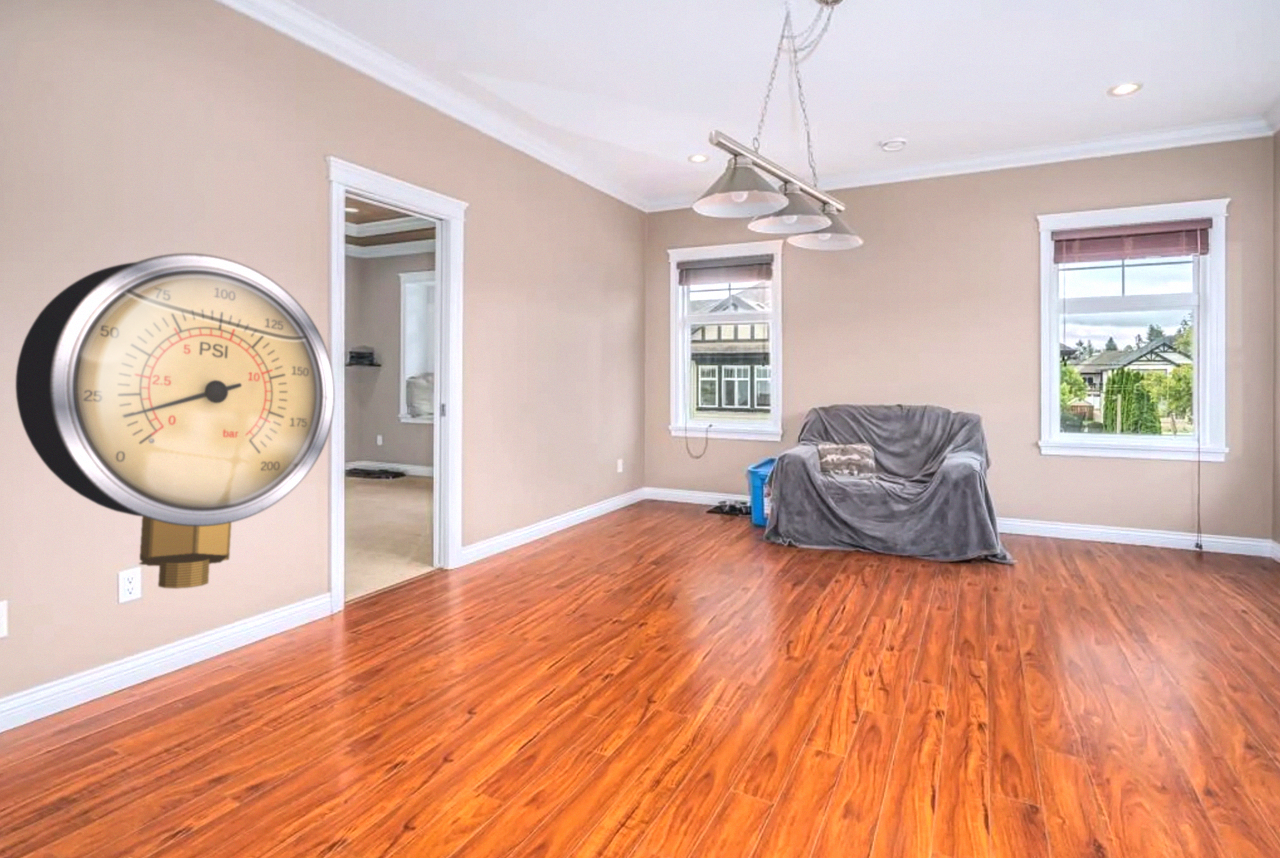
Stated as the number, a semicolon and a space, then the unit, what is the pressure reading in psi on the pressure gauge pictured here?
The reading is 15; psi
